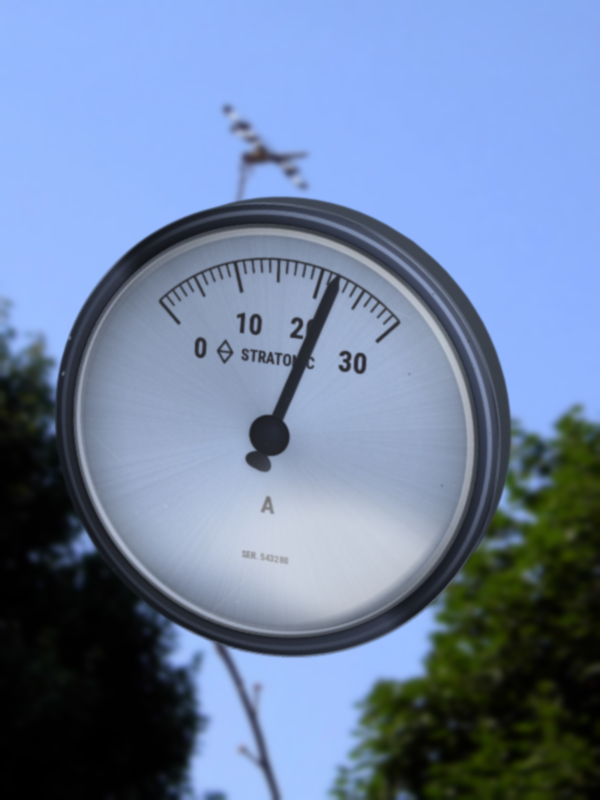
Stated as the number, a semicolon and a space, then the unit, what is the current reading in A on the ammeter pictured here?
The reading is 22; A
